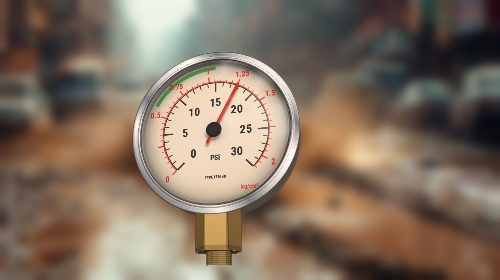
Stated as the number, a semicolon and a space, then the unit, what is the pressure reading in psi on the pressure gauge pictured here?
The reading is 18; psi
